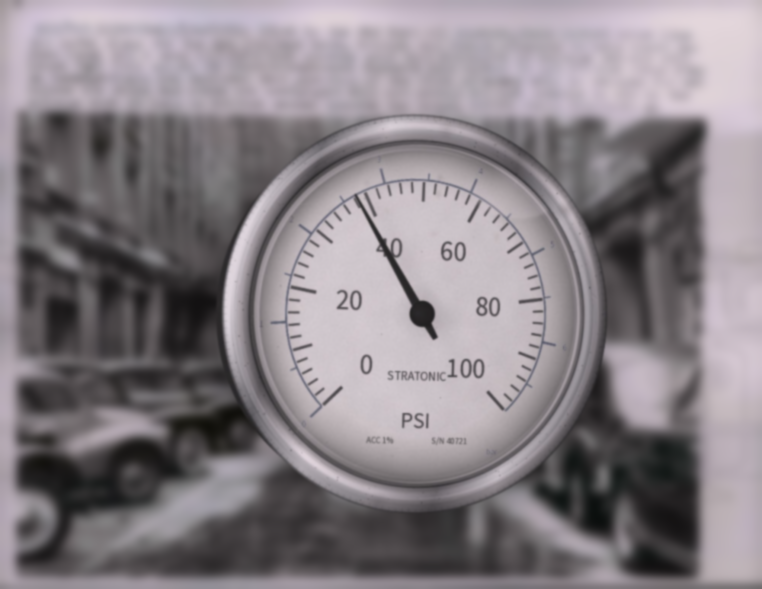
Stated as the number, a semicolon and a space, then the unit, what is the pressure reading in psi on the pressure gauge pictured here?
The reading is 38; psi
